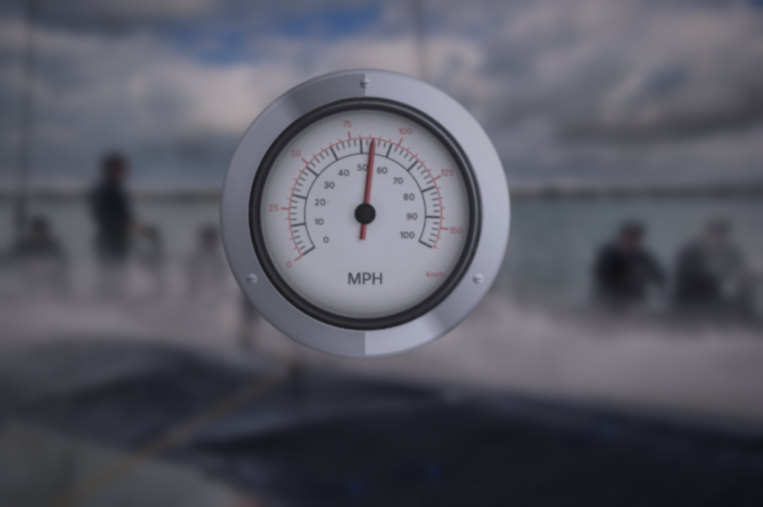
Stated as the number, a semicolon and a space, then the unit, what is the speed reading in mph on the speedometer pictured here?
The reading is 54; mph
